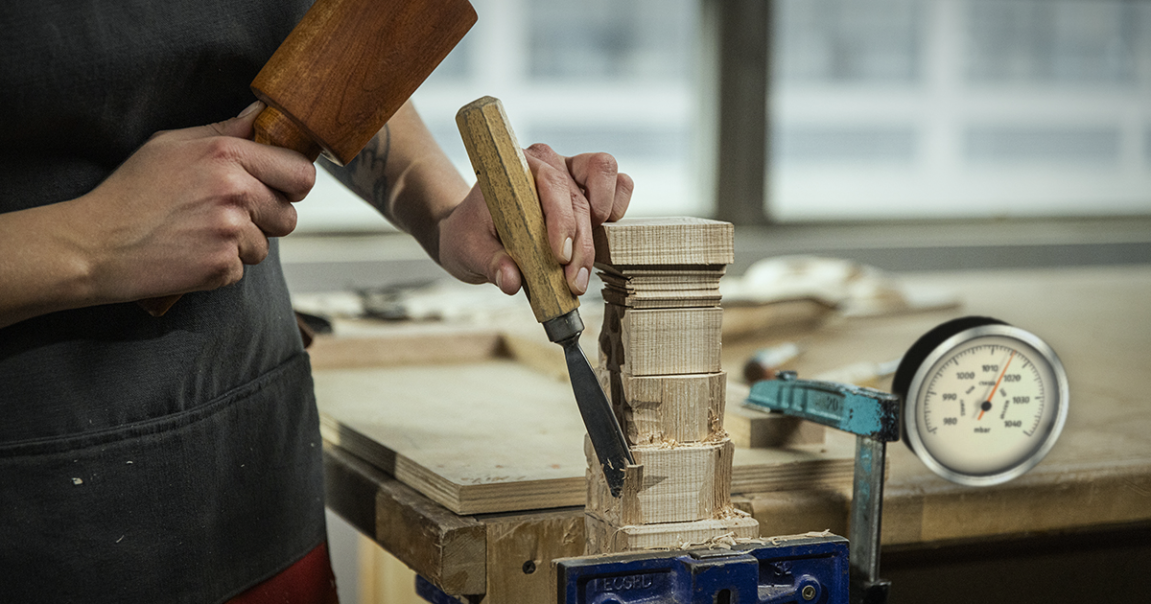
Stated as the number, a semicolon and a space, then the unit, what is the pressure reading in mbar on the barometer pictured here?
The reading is 1015; mbar
